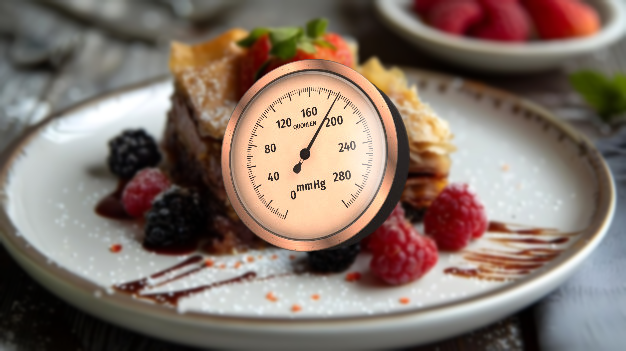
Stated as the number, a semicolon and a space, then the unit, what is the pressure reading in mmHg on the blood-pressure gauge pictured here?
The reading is 190; mmHg
